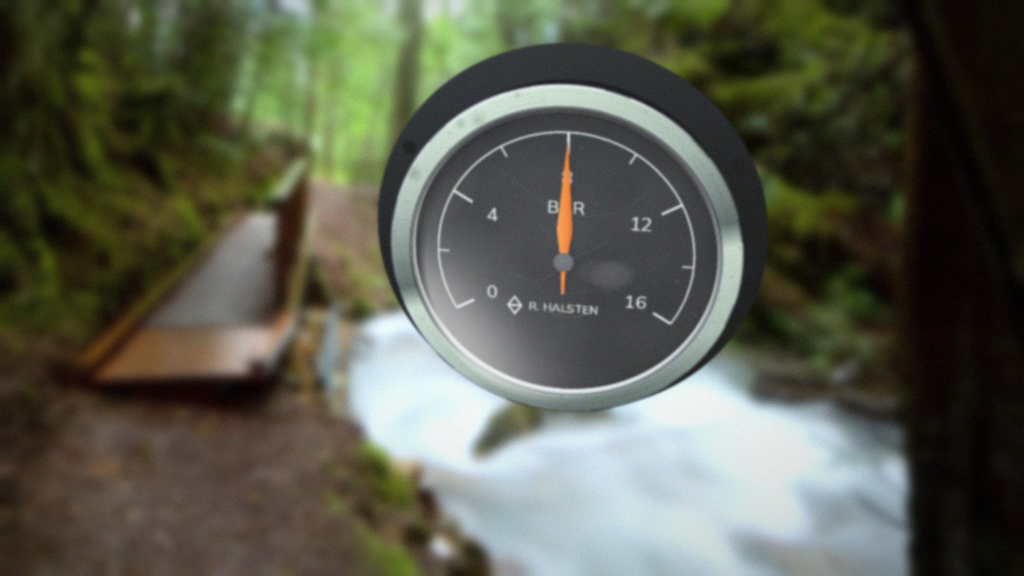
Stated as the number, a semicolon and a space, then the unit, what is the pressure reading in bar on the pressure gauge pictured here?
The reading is 8; bar
